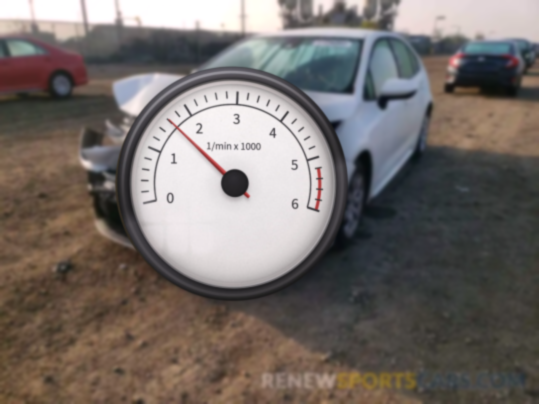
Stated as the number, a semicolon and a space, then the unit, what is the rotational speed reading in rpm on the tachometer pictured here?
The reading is 1600; rpm
